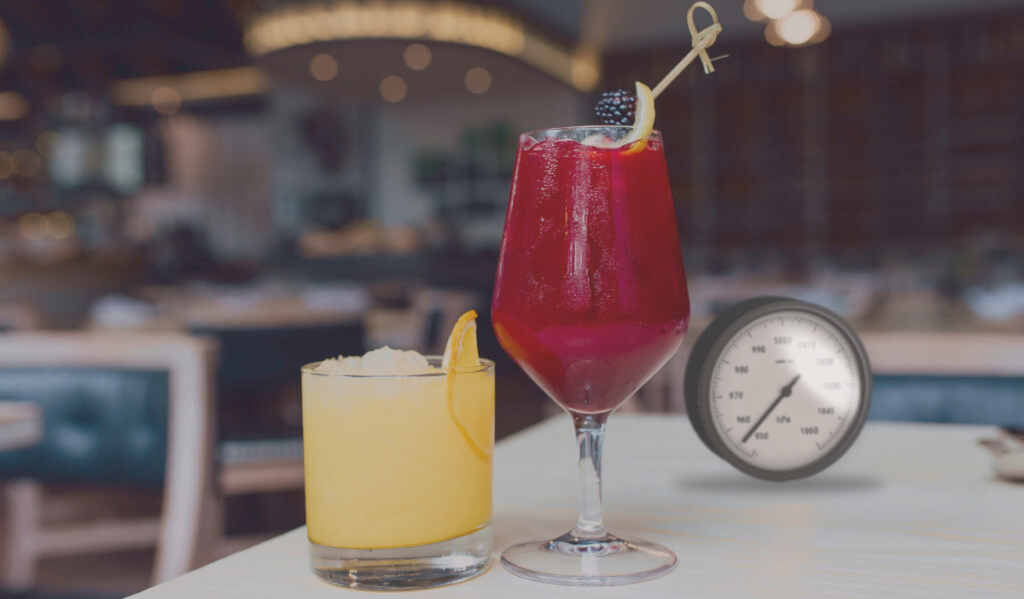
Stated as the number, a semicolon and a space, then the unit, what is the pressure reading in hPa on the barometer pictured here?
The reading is 955; hPa
